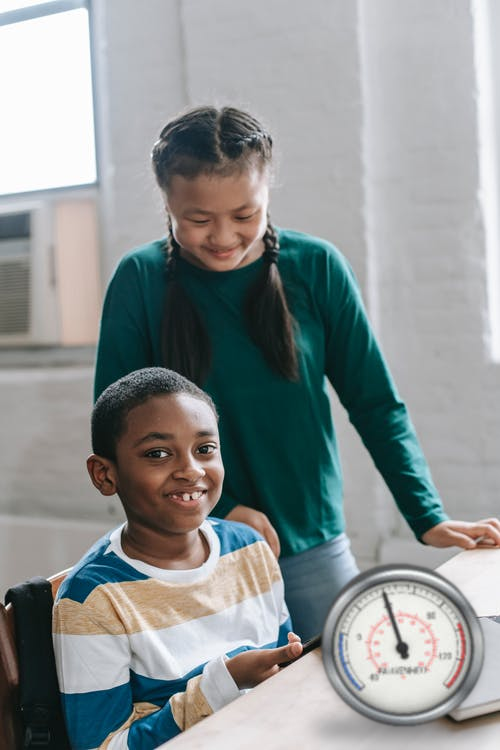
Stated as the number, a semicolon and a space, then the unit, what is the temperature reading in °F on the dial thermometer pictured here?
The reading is 40; °F
